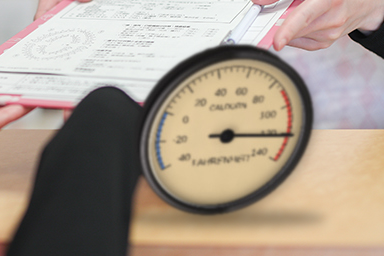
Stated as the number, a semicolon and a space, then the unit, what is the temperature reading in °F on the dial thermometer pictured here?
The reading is 120; °F
